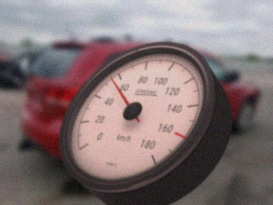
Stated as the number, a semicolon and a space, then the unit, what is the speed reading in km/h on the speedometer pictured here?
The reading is 55; km/h
